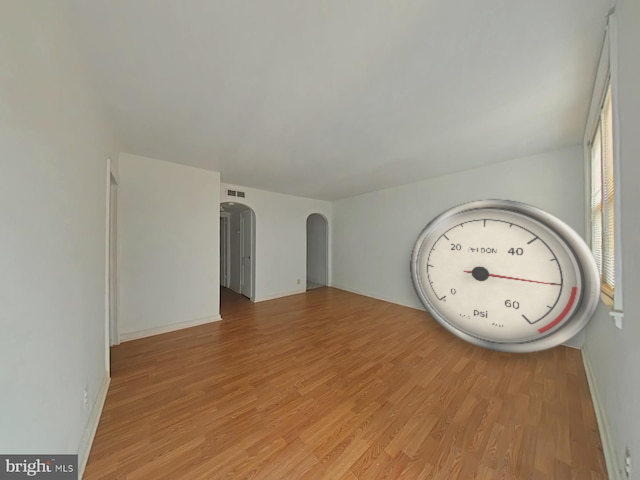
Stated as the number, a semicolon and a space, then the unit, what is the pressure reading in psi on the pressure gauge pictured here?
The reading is 50; psi
